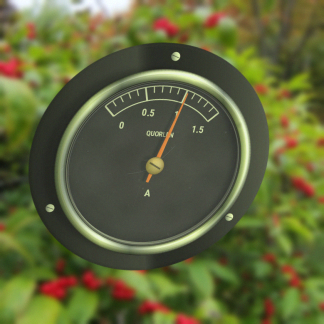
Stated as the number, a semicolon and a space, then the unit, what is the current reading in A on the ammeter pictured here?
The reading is 1; A
